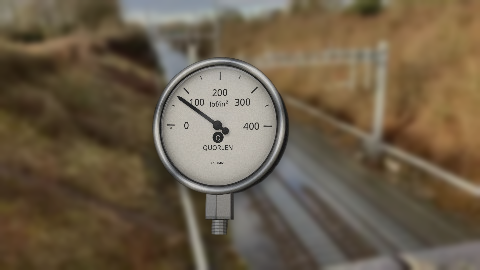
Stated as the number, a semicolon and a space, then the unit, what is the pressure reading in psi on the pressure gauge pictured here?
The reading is 75; psi
